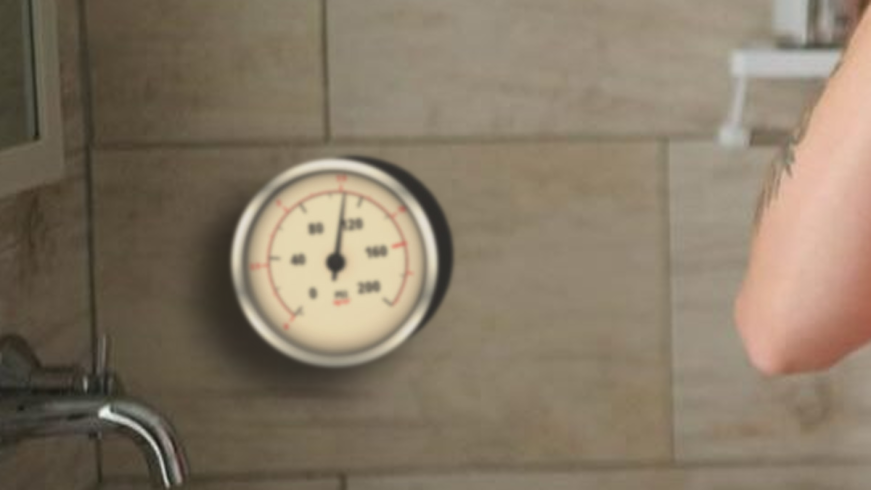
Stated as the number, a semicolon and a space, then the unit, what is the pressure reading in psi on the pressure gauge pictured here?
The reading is 110; psi
